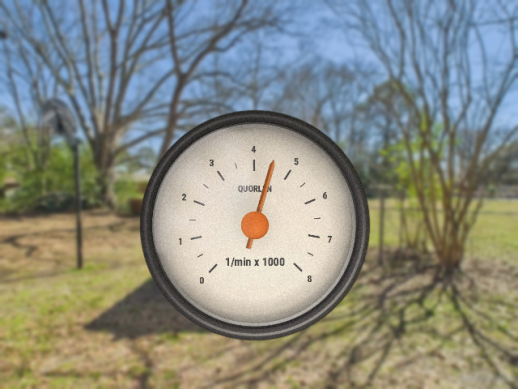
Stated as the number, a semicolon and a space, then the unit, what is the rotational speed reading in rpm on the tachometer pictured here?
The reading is 4500; rpm
